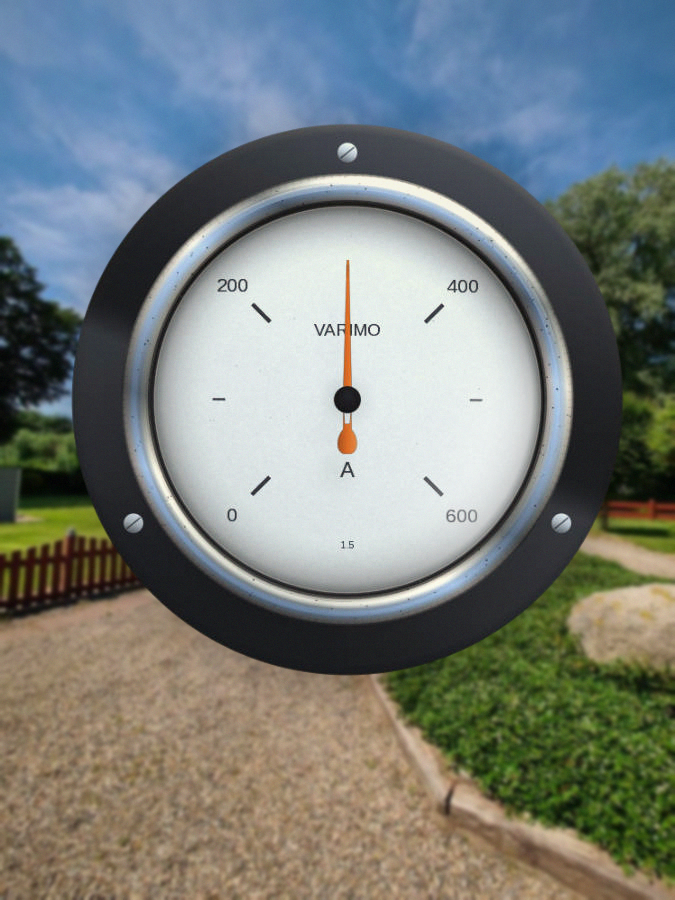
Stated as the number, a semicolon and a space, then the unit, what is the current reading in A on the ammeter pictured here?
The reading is 300; A
